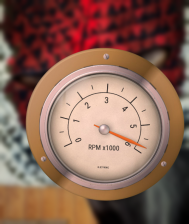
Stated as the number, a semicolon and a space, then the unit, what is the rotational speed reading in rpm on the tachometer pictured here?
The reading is 5750; rpm
